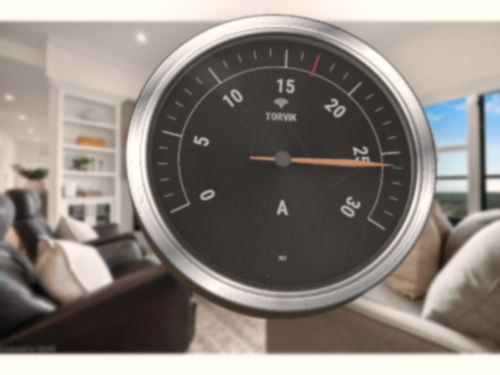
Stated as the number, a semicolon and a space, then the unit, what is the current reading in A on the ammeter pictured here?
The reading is 26; A
